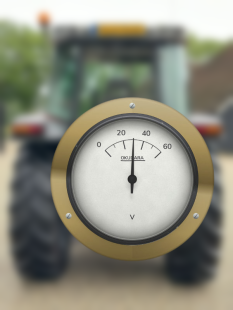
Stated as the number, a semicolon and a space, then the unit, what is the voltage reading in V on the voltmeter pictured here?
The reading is 30; V
